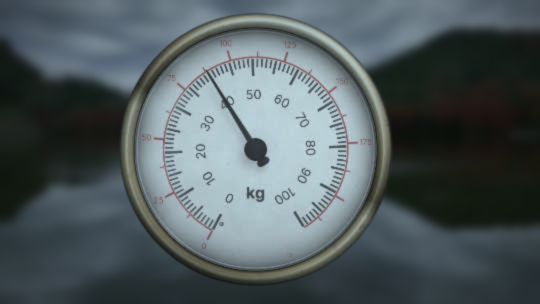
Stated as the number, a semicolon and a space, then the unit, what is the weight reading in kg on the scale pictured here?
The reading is 40; kg
